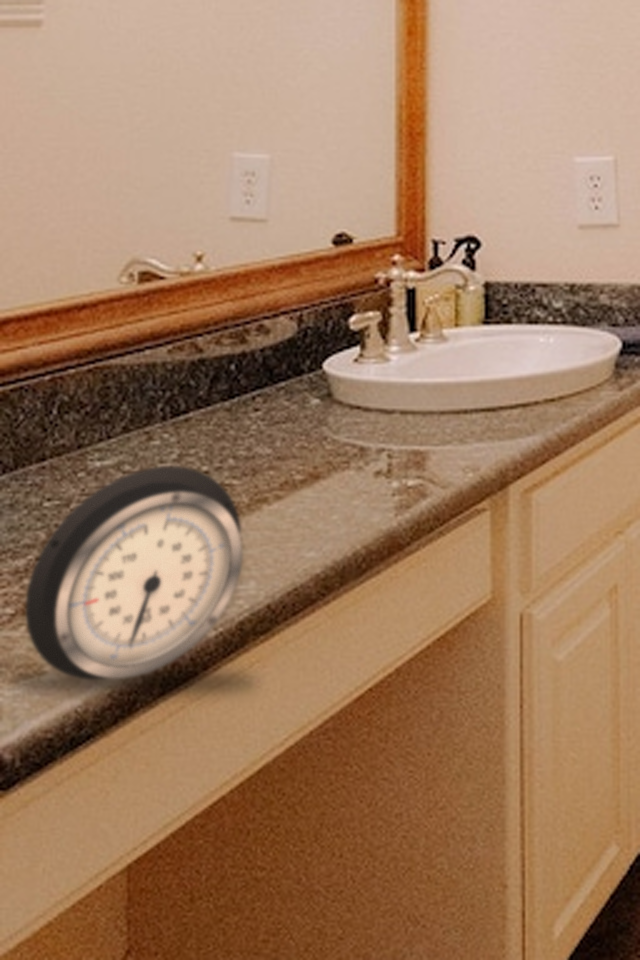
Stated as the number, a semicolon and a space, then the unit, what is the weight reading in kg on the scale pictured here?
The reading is 65; kg
